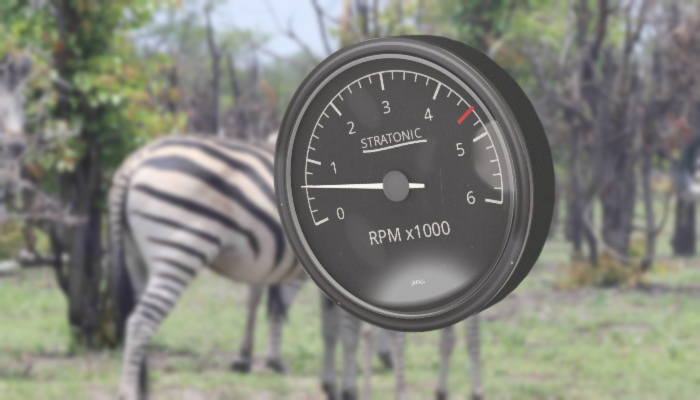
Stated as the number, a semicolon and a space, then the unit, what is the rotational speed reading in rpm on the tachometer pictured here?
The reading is 600; rpm
